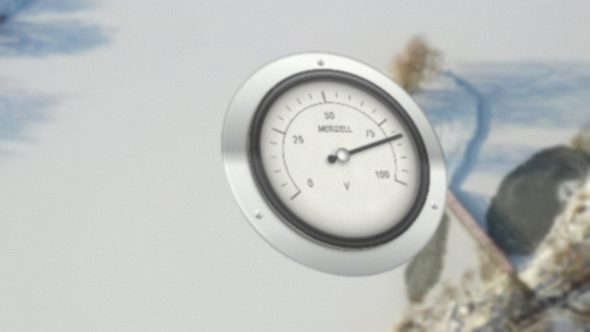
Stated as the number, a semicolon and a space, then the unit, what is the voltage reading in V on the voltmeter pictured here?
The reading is 82.5; V
